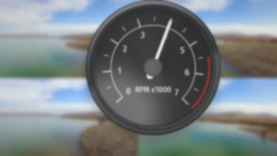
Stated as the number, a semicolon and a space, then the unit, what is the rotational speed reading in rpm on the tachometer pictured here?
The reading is 4000; rpm
